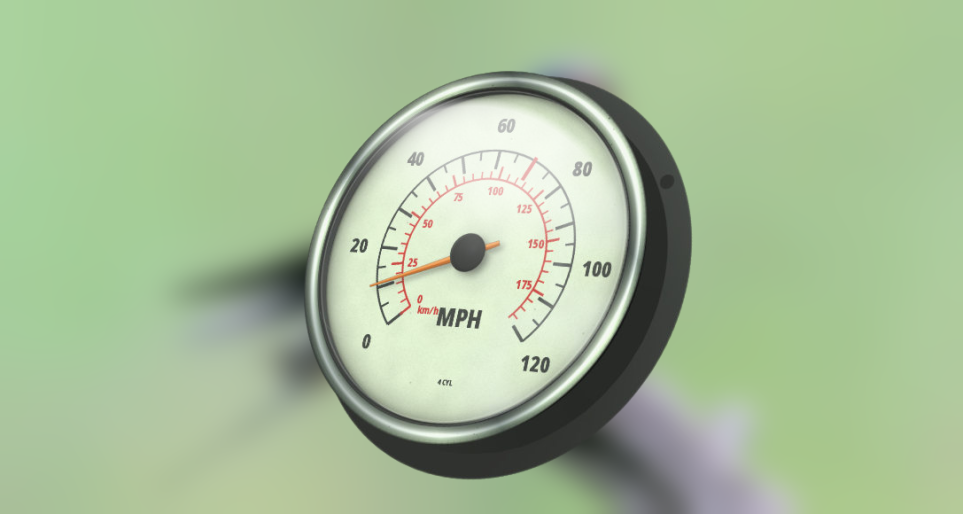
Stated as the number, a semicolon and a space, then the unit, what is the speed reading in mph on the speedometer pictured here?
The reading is 10; mph
